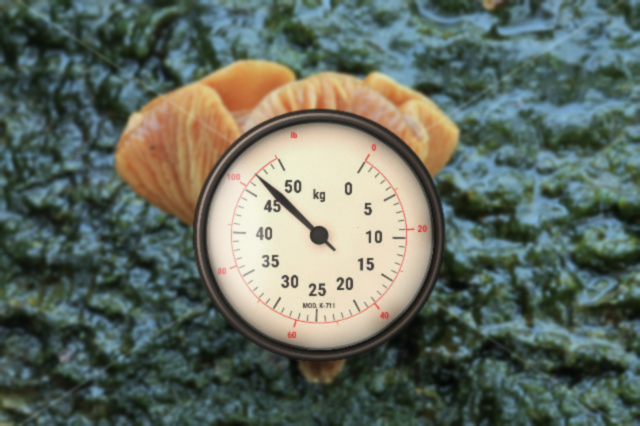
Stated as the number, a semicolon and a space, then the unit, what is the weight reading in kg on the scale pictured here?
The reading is 47; kg
